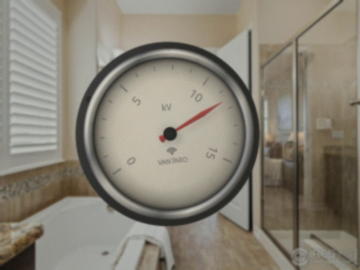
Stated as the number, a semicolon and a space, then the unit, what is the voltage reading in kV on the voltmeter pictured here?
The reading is 11.5; kV
